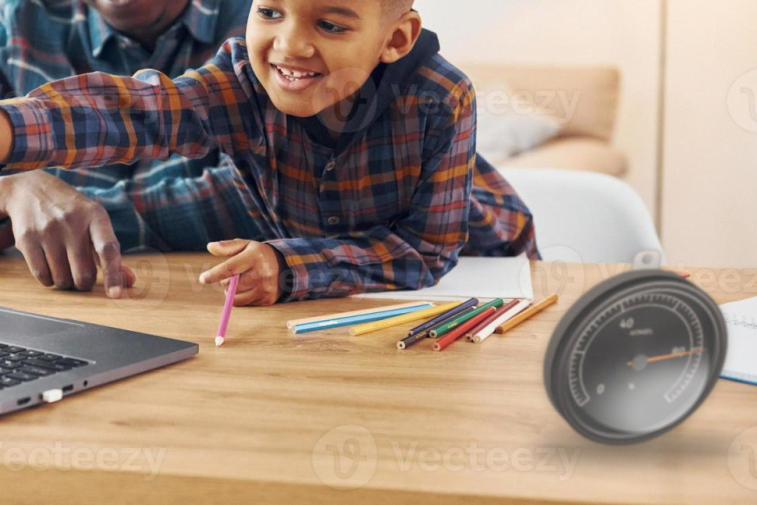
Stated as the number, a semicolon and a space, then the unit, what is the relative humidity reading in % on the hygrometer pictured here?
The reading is 80; %
